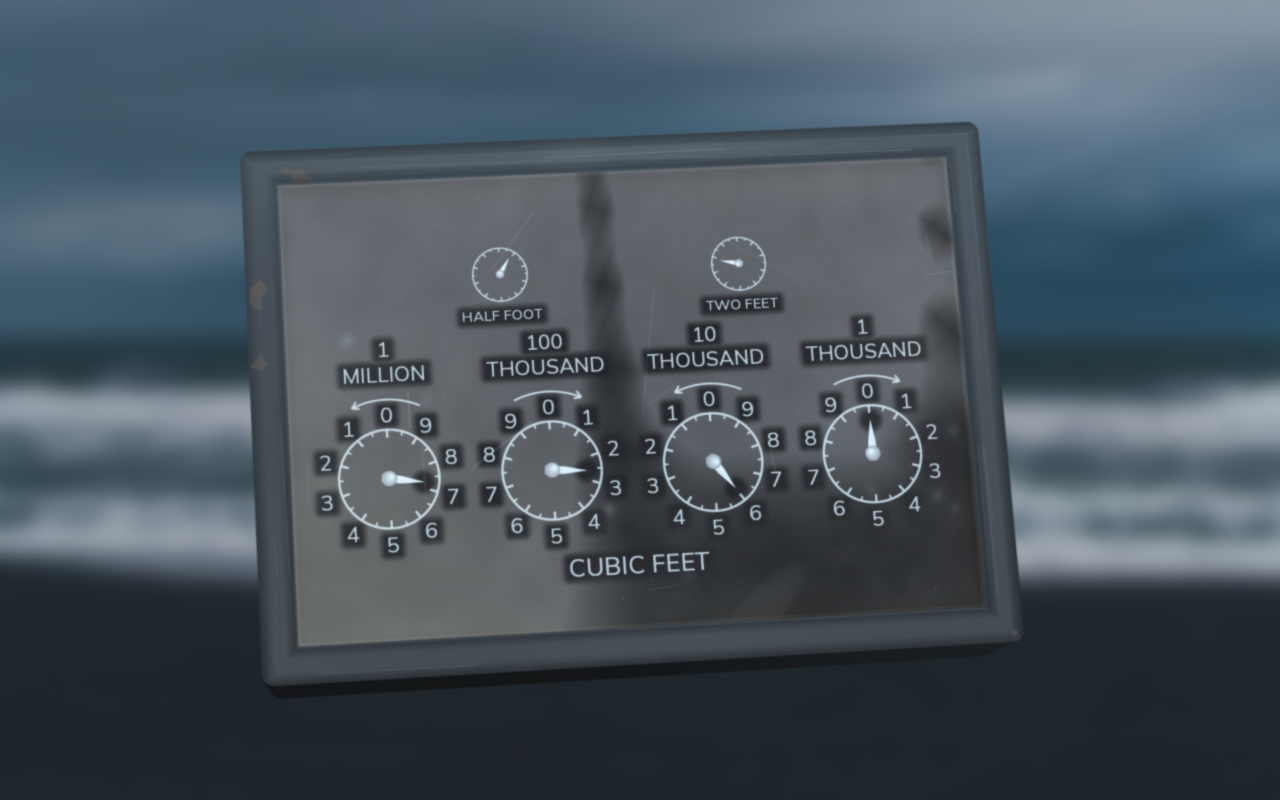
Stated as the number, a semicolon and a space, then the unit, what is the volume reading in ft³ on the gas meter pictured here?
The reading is 726000; ft³
